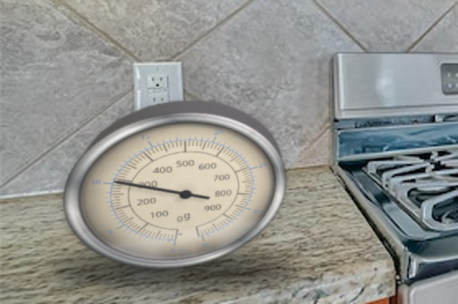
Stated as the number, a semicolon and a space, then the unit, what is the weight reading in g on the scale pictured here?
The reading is 300; g
